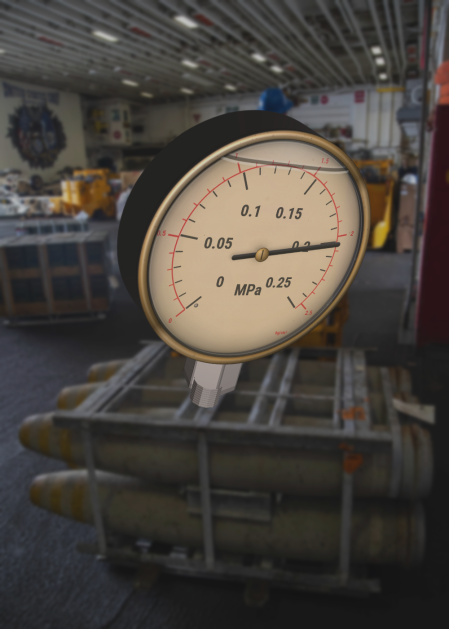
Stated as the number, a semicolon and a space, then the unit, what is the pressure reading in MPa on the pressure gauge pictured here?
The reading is 0.2; MPa
